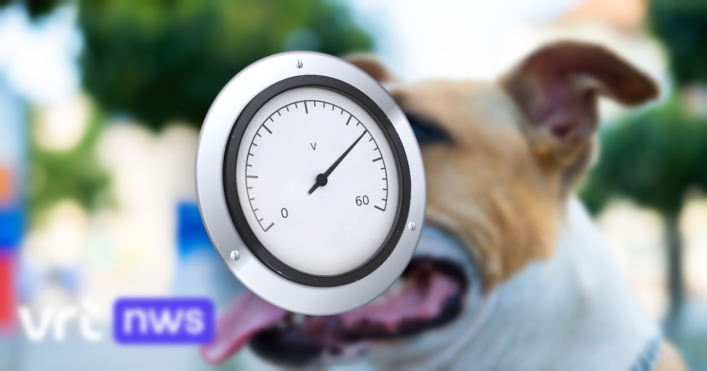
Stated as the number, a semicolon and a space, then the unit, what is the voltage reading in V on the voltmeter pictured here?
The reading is 44; V
